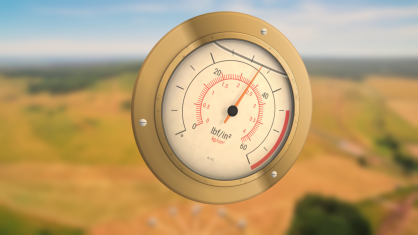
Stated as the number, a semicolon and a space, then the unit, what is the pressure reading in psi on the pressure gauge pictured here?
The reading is 32.5; psi
